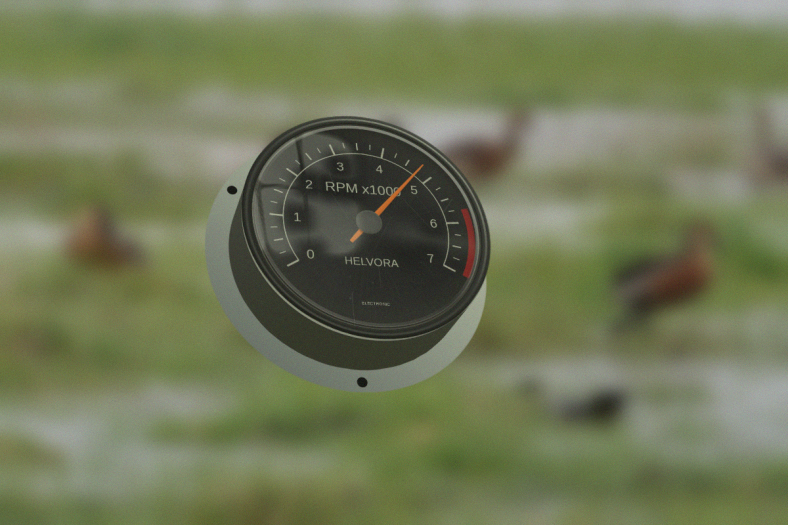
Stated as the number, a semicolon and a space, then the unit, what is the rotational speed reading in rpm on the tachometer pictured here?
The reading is 4750; rpm
